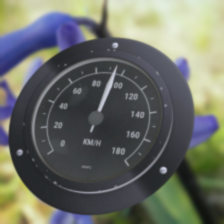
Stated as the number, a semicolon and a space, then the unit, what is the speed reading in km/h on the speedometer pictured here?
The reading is 95; km/h
